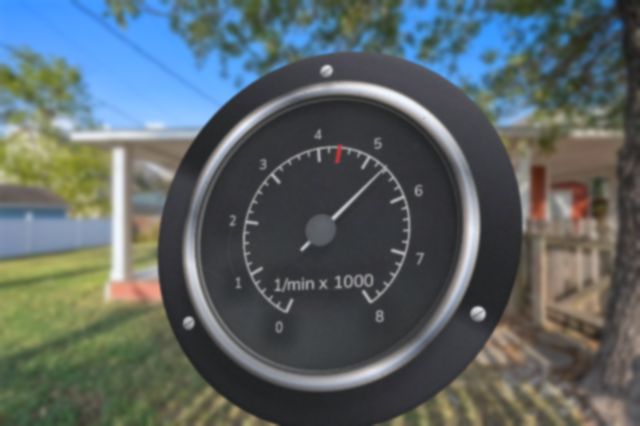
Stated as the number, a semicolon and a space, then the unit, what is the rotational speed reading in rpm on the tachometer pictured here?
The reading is 5400; rpm
